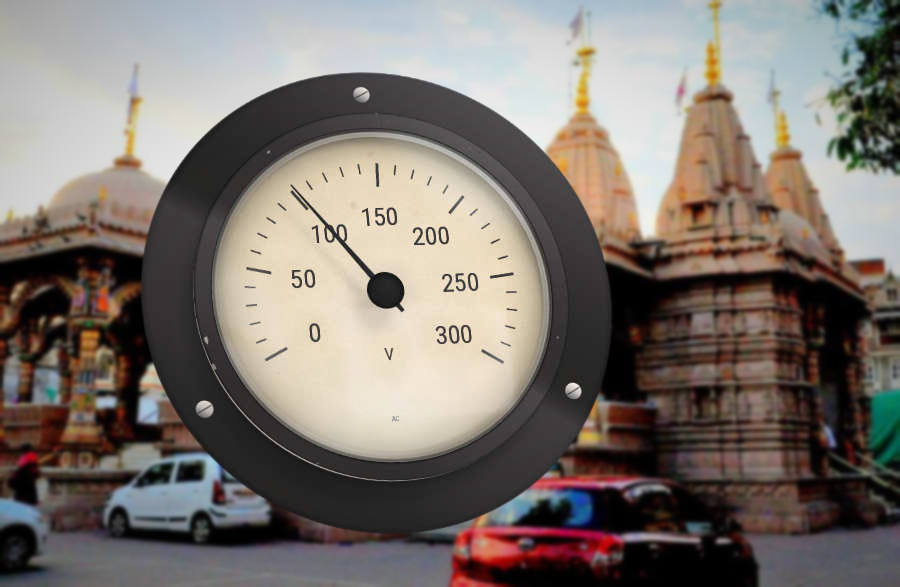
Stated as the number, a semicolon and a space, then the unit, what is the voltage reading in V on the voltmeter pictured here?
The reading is 100; V
